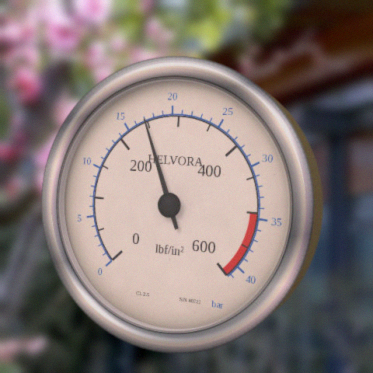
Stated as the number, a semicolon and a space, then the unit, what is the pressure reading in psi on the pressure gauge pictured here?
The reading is 250; psi
